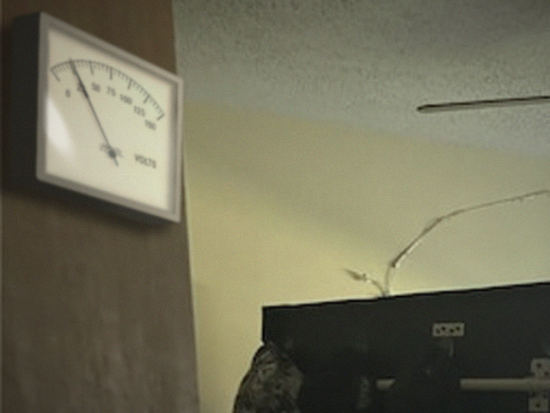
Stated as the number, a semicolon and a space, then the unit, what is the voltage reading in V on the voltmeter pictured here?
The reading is 25; V
